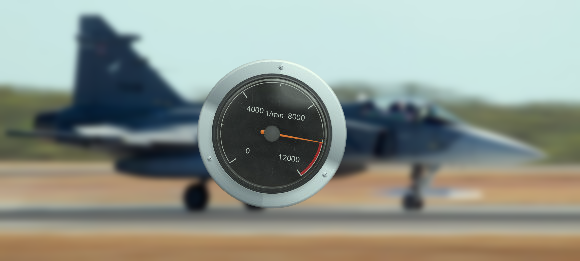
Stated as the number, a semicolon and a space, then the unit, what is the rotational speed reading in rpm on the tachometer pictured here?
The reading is 10000; rpm
